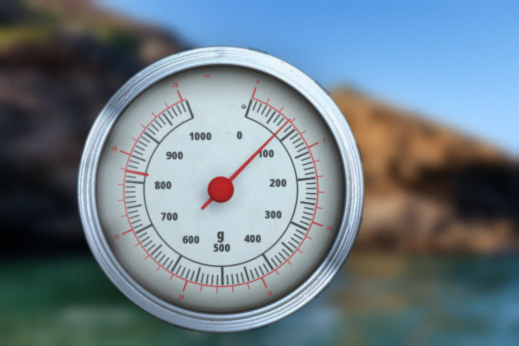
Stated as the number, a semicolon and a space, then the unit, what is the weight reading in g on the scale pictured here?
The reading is 80; g
